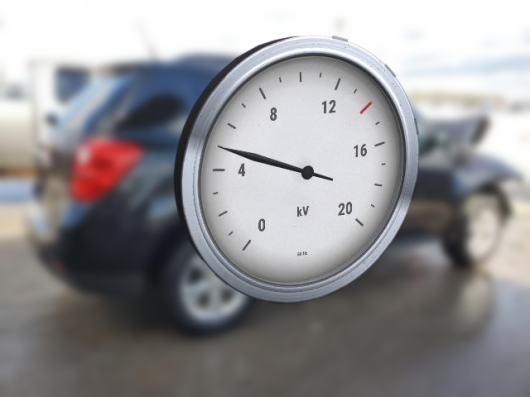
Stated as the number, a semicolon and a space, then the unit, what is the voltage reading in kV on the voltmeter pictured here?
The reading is 5; kV
